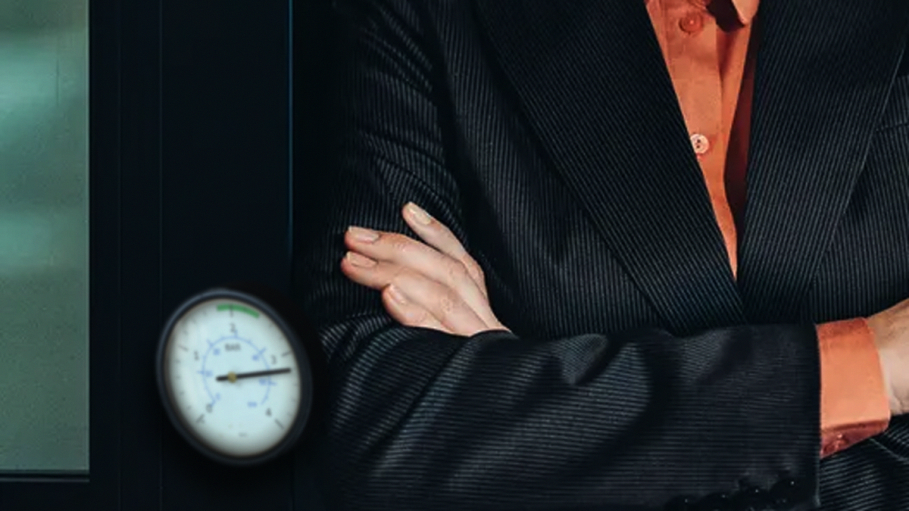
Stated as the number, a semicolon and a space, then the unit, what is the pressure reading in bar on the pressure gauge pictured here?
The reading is 3.2; bar
